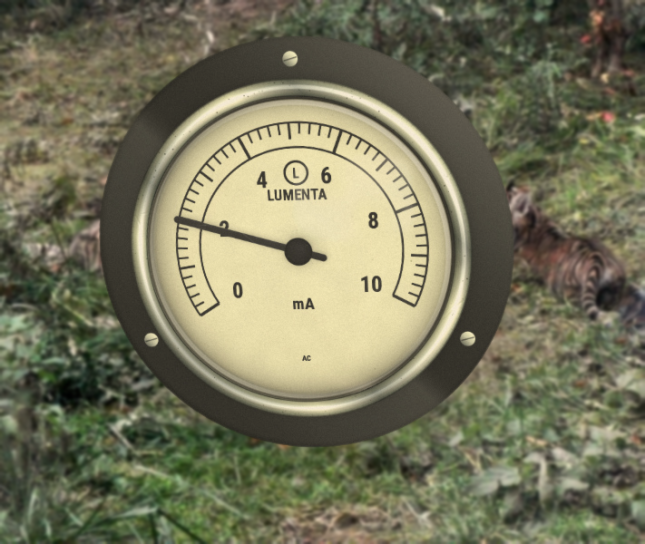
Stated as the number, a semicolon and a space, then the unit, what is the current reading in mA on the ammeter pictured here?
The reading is 2; mA
